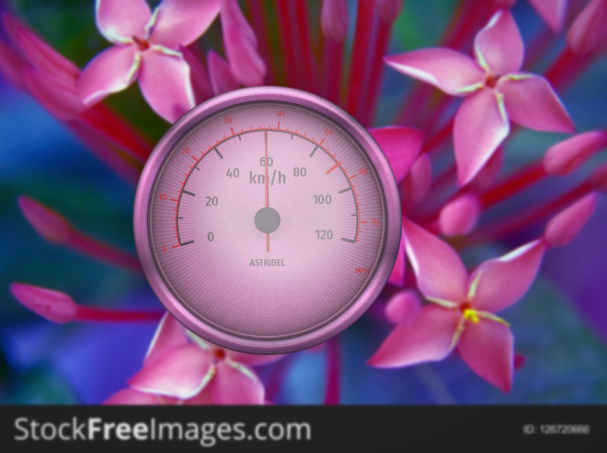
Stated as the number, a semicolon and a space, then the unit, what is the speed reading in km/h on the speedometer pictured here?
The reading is 60; km/h
